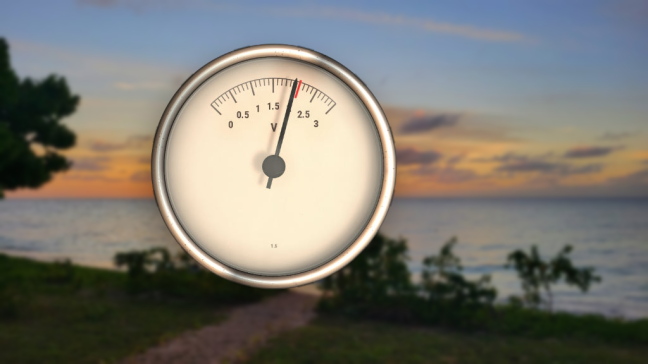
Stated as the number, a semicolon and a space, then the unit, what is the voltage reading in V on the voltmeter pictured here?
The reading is 2; V
